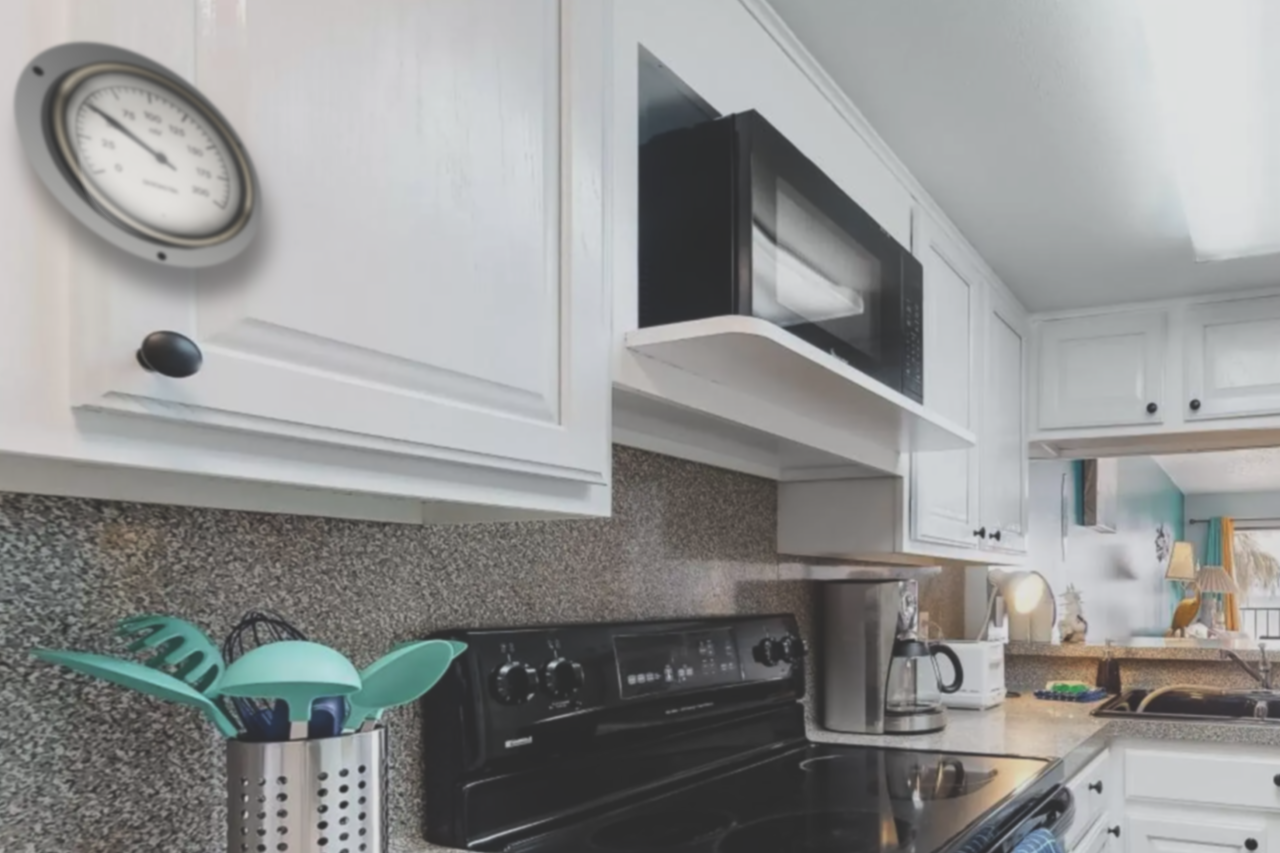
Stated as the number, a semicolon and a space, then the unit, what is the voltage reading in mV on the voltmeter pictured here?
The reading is 50; mV
